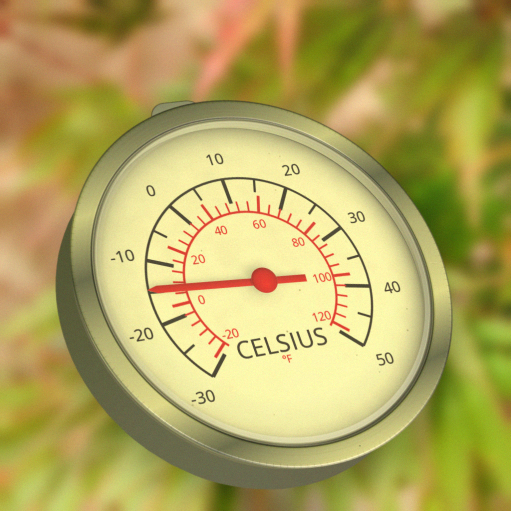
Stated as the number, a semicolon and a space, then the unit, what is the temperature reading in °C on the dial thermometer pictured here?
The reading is -15; °C
